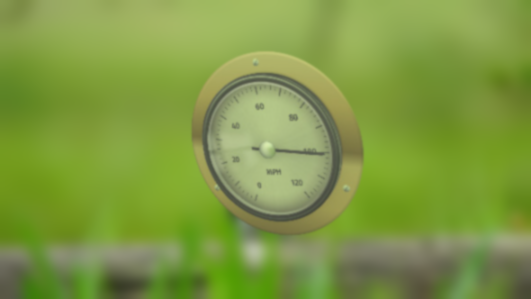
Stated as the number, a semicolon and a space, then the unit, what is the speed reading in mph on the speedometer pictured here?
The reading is 100; mph
